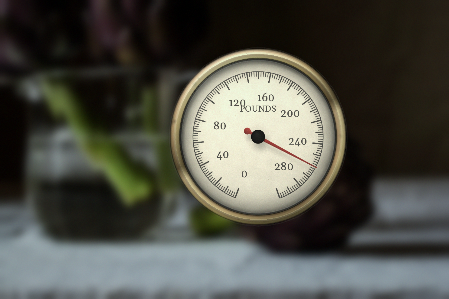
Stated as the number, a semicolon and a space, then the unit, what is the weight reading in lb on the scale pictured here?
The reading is 260; lb
